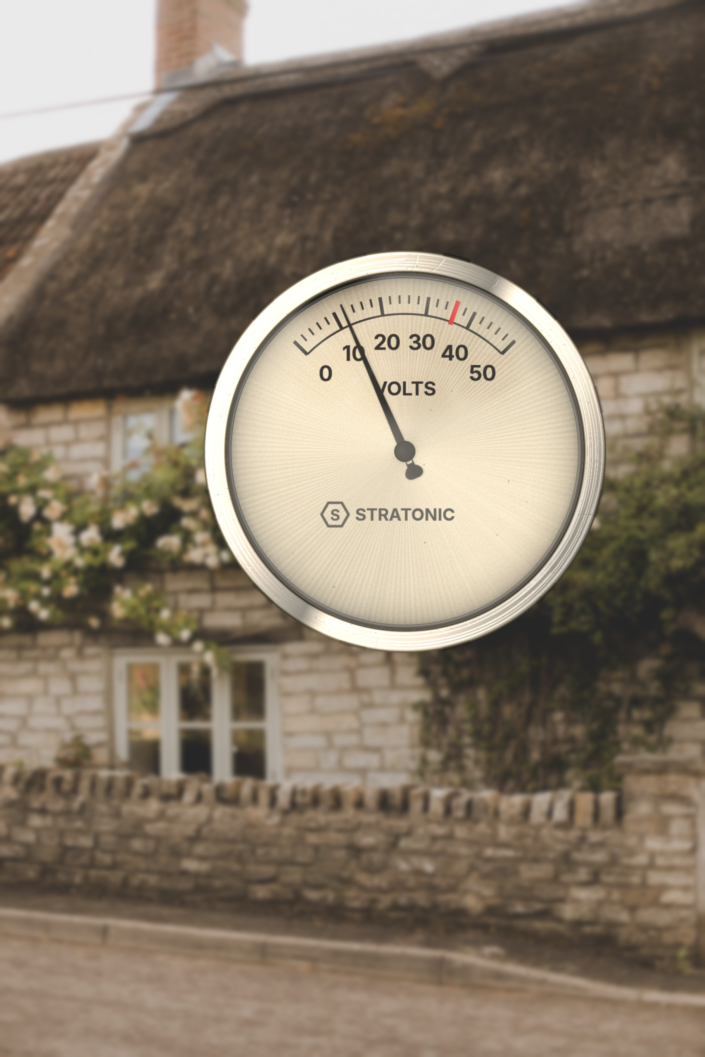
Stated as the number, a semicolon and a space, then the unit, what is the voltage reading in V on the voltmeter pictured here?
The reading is 12; V
